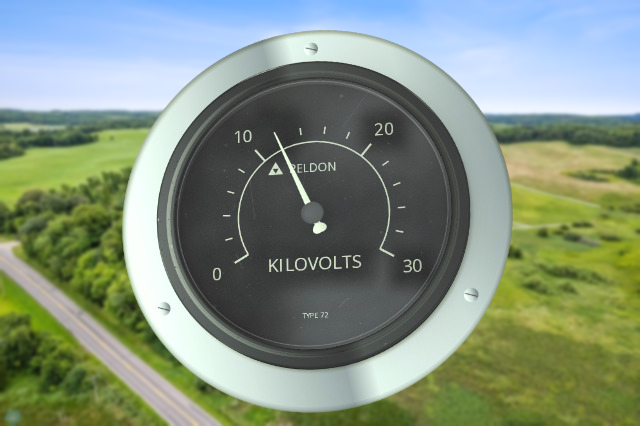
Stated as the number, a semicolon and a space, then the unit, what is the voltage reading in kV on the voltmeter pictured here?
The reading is 12; kV
